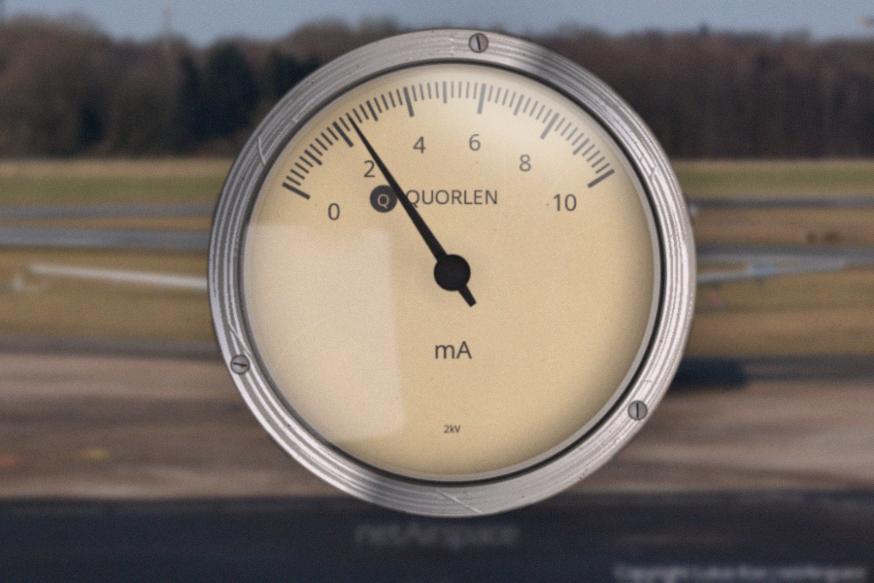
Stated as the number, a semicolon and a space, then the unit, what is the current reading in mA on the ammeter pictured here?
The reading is 2.4; mA
